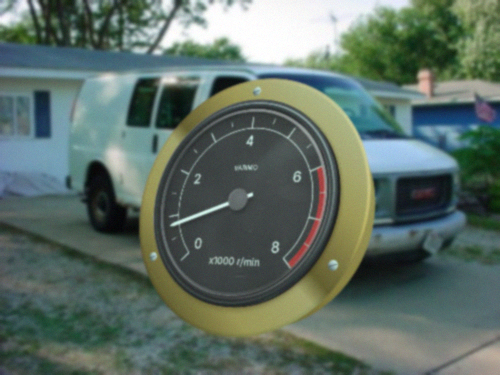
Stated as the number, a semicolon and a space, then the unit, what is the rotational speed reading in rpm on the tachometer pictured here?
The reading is 750; rpm
